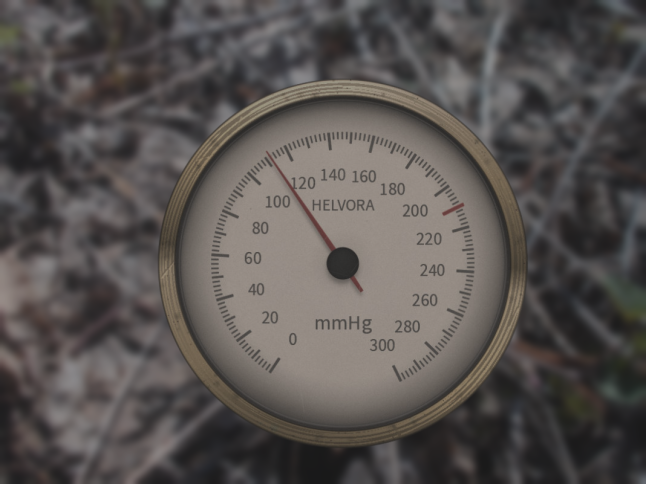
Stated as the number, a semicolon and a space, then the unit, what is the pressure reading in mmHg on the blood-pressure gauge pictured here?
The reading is 112; mmHg
